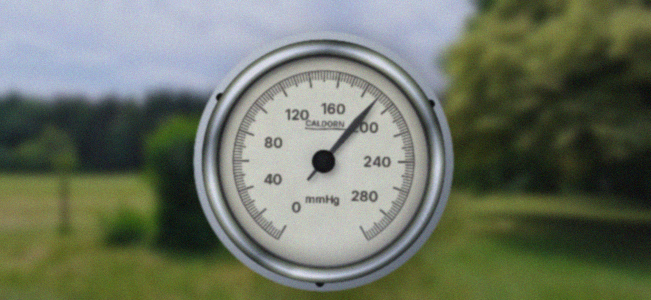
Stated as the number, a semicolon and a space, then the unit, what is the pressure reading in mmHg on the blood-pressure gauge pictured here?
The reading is 190; mmHg
